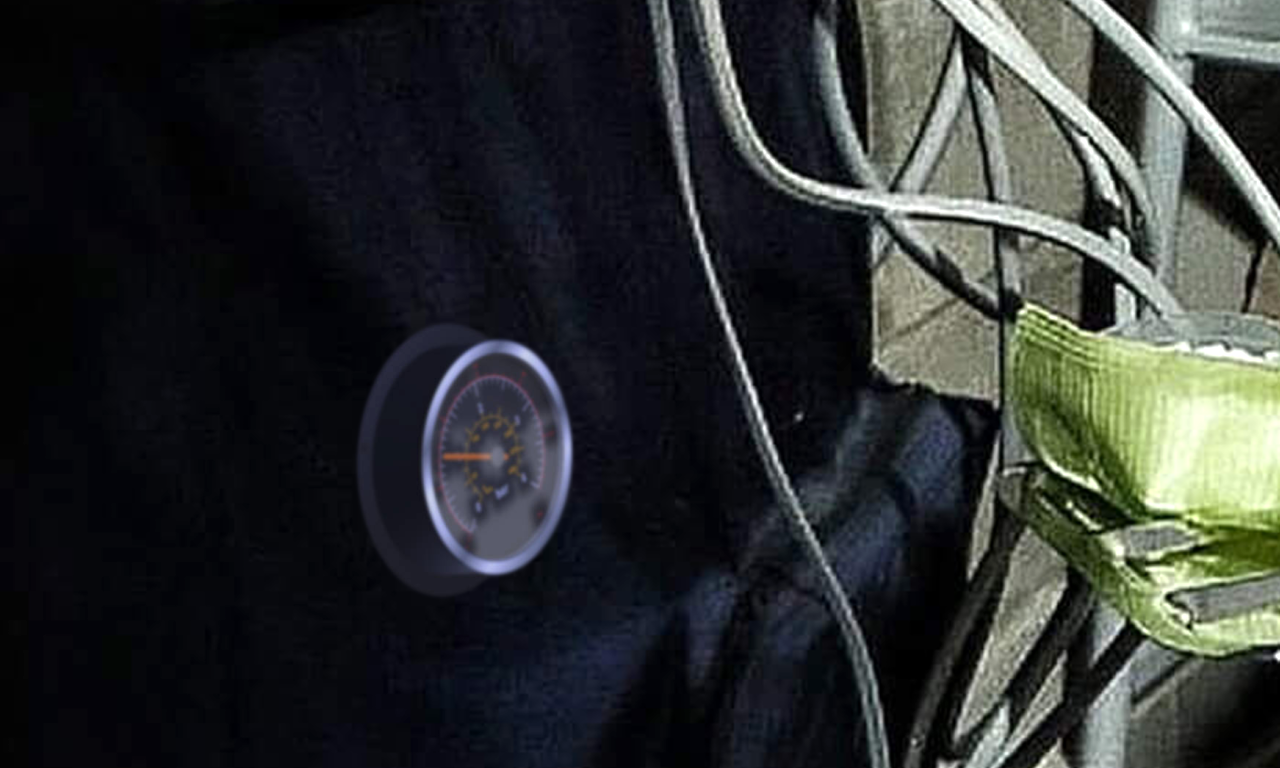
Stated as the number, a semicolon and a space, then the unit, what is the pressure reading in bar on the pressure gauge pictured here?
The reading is 1; bar
